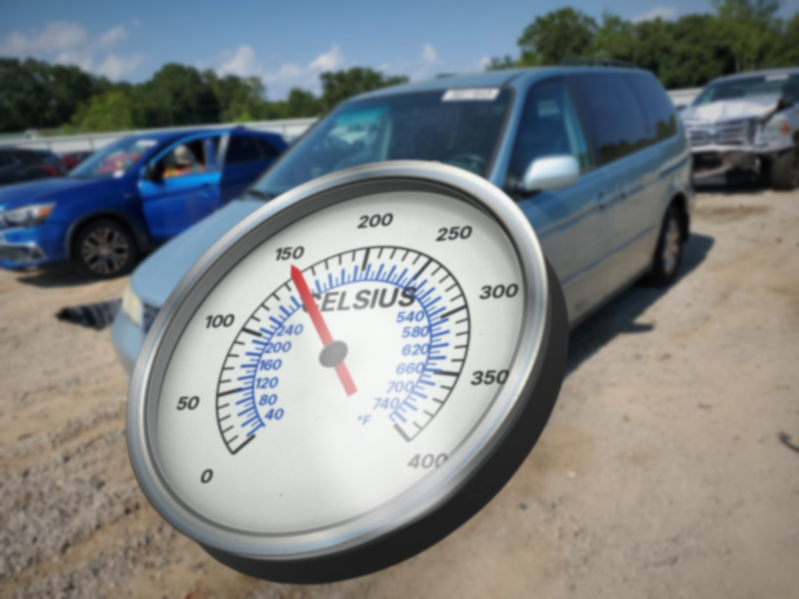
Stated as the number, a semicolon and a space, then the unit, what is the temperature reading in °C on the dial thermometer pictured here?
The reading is 150; °C
